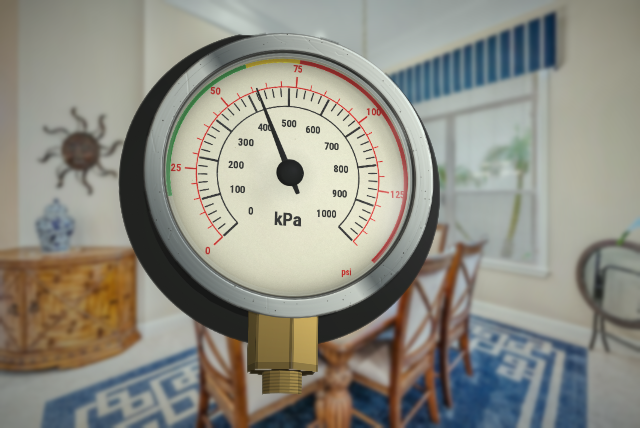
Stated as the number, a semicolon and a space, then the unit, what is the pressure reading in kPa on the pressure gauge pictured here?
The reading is 420; kPa
